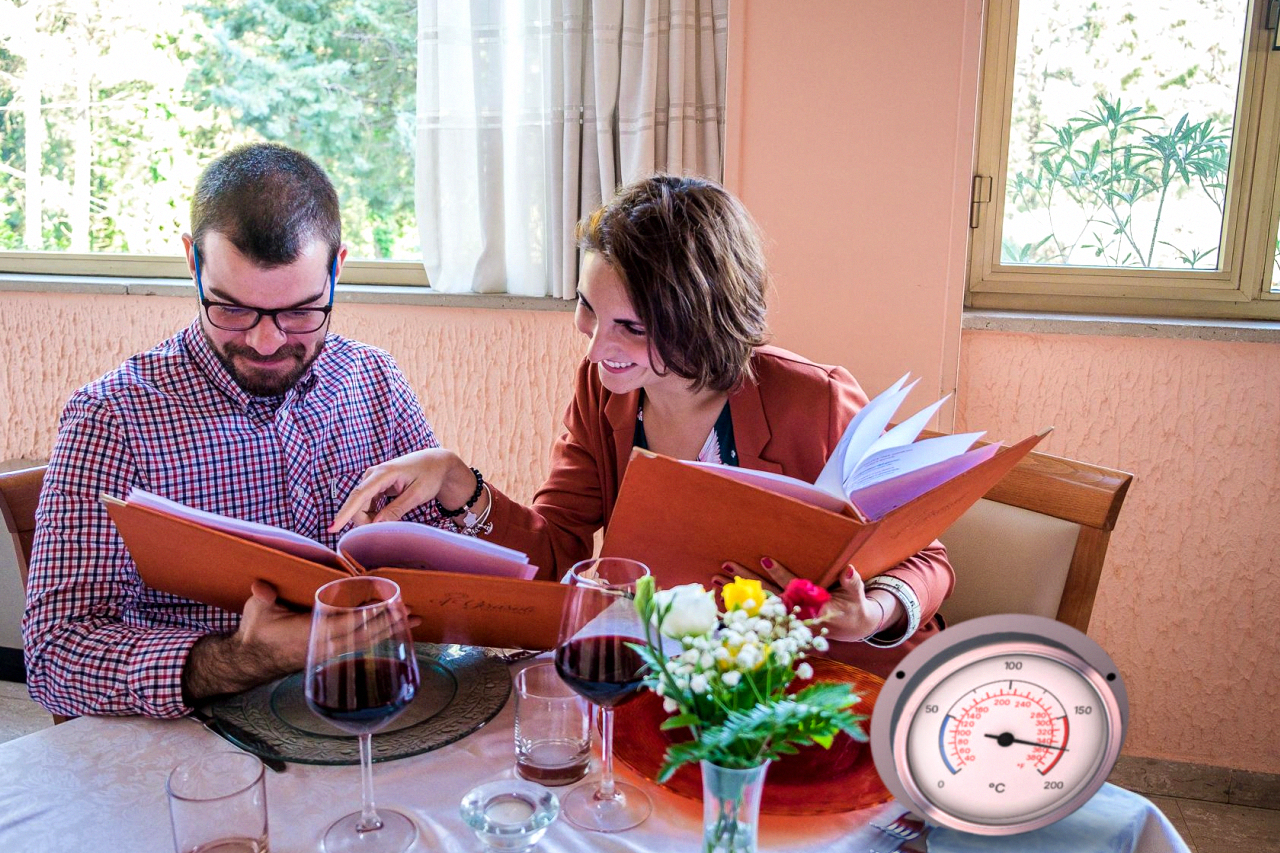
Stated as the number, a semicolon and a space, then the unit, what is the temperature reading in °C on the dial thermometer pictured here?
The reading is 175; °C
